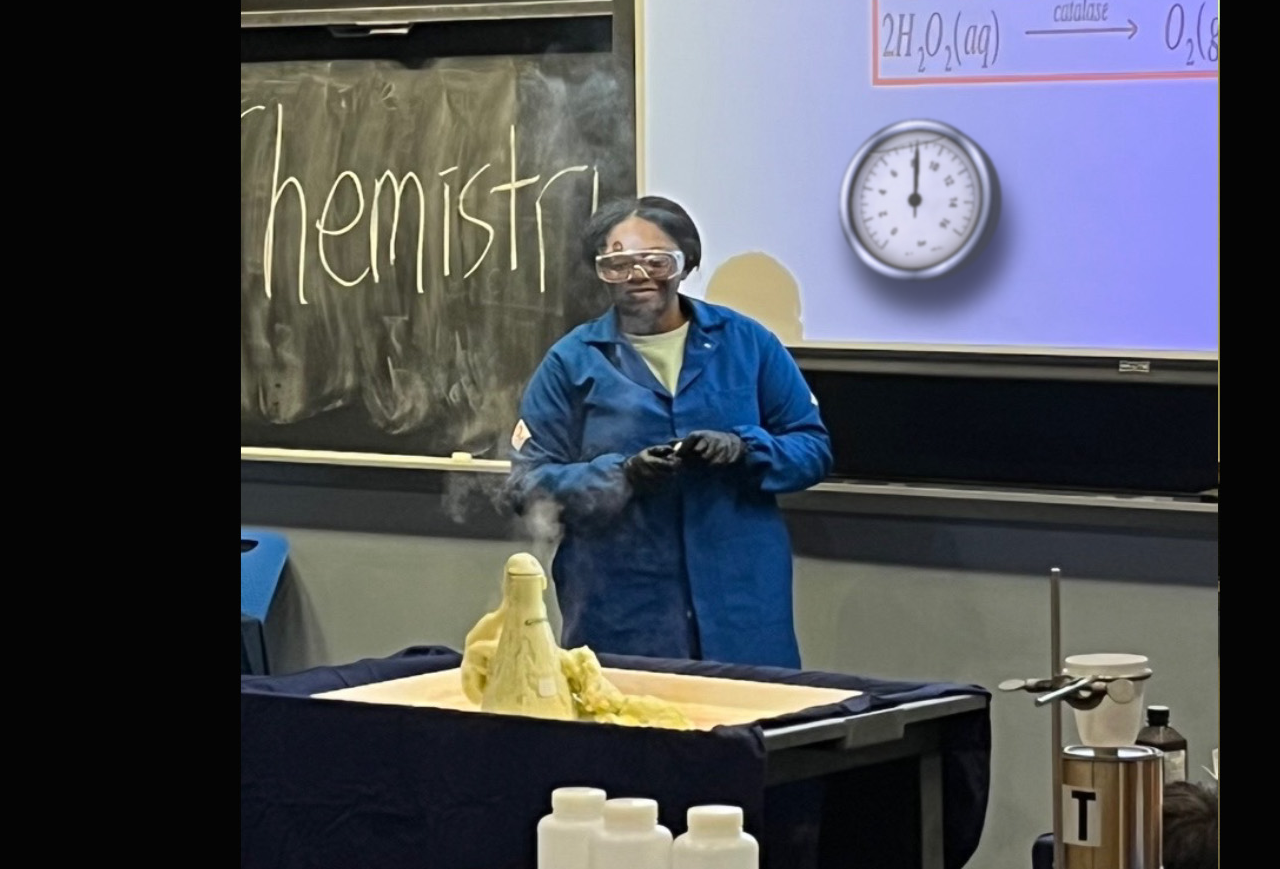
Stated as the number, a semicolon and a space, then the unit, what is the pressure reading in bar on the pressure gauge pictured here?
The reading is 8.5; bar
